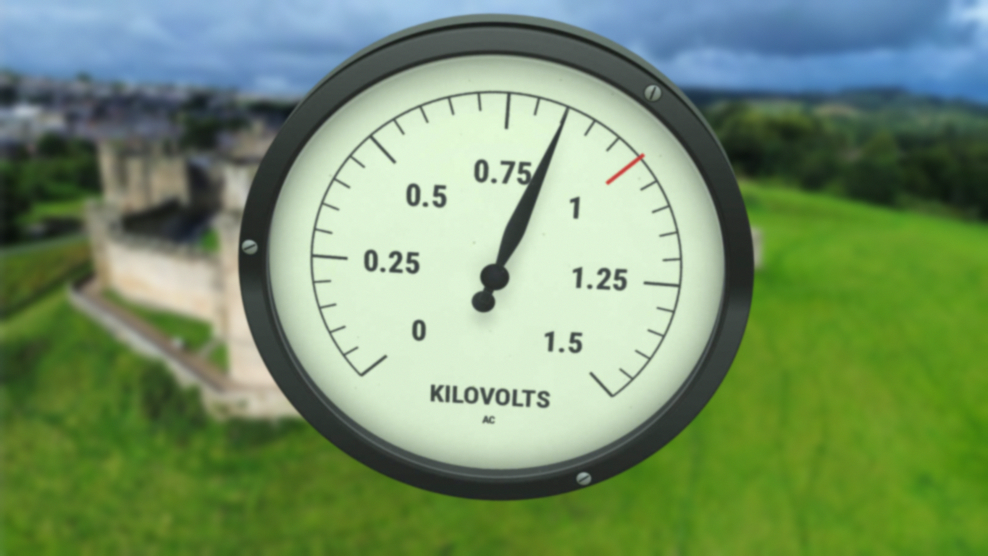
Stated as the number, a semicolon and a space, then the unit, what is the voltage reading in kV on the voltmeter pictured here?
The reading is 0.85; kV
